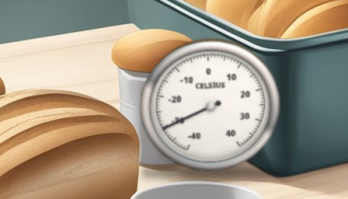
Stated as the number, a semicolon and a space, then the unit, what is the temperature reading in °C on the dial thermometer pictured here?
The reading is -30; °C
